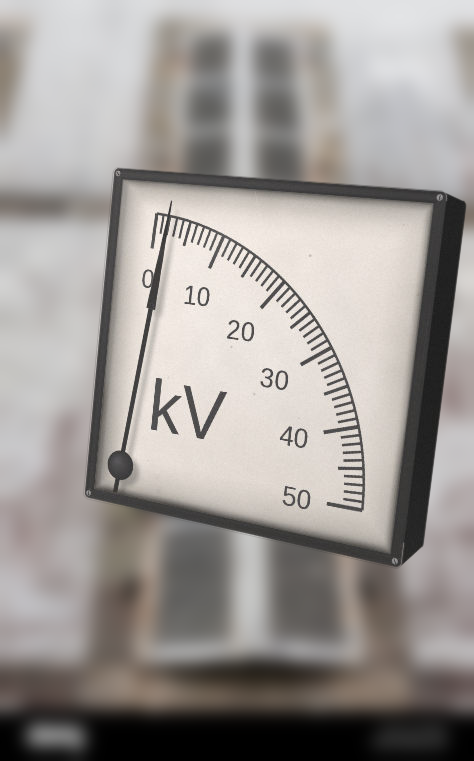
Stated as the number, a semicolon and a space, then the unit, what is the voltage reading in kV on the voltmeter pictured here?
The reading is 2; kV
